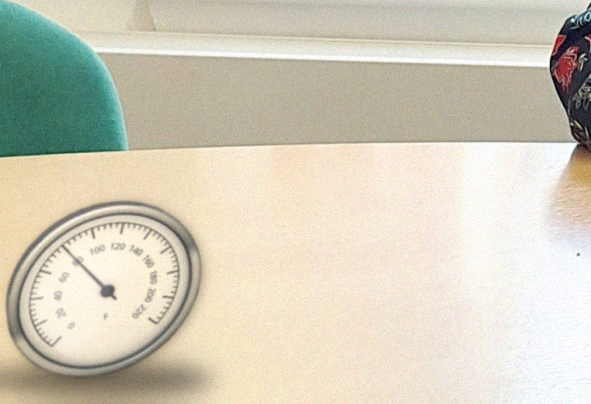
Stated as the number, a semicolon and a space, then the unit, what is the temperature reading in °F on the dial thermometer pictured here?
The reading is 80; °F
